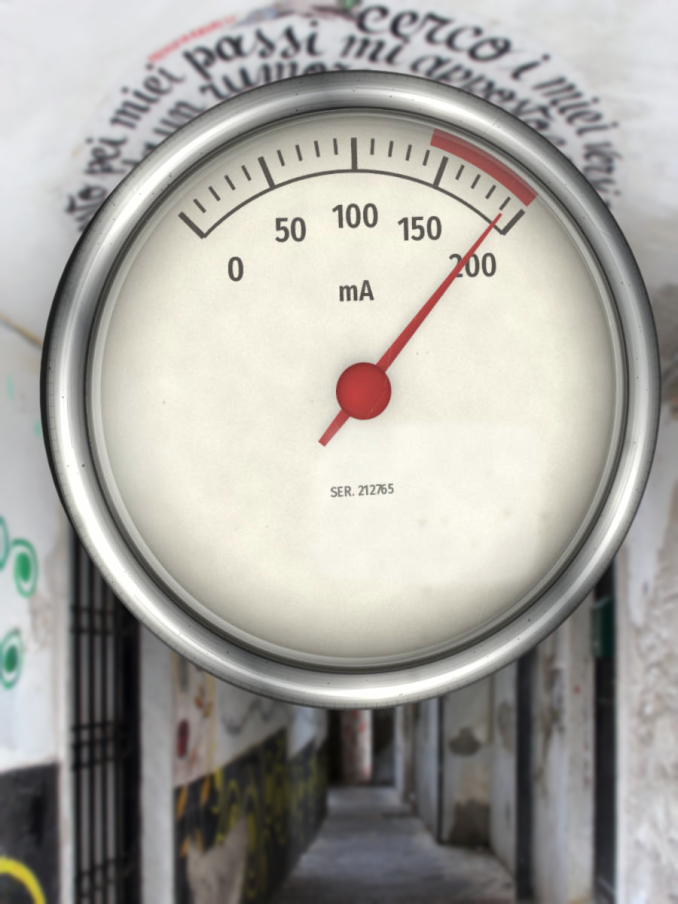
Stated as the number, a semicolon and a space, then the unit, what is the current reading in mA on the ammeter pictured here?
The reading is 190; mA
